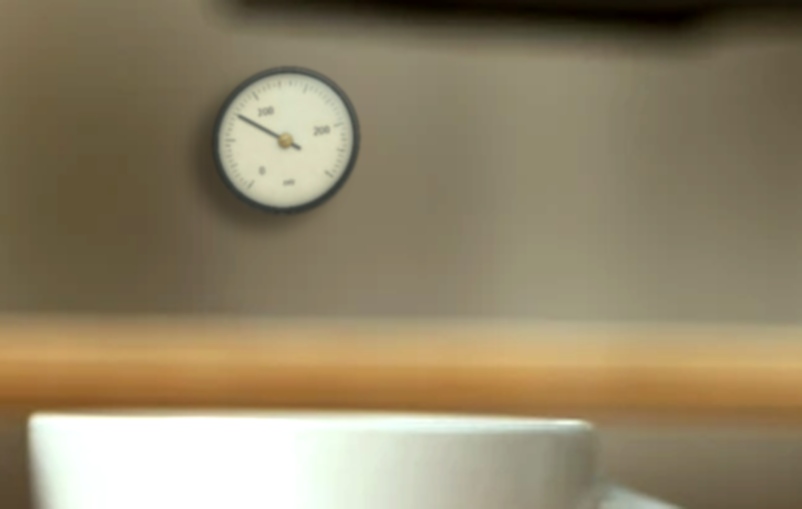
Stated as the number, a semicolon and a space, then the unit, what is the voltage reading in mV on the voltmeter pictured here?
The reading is 75; mV
